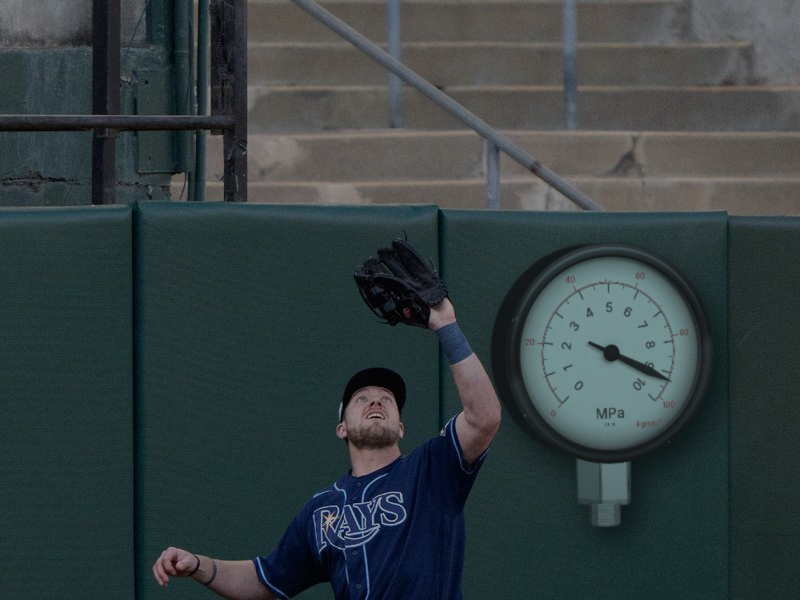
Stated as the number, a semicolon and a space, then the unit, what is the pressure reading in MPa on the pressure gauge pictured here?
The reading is 9.25; MPa
